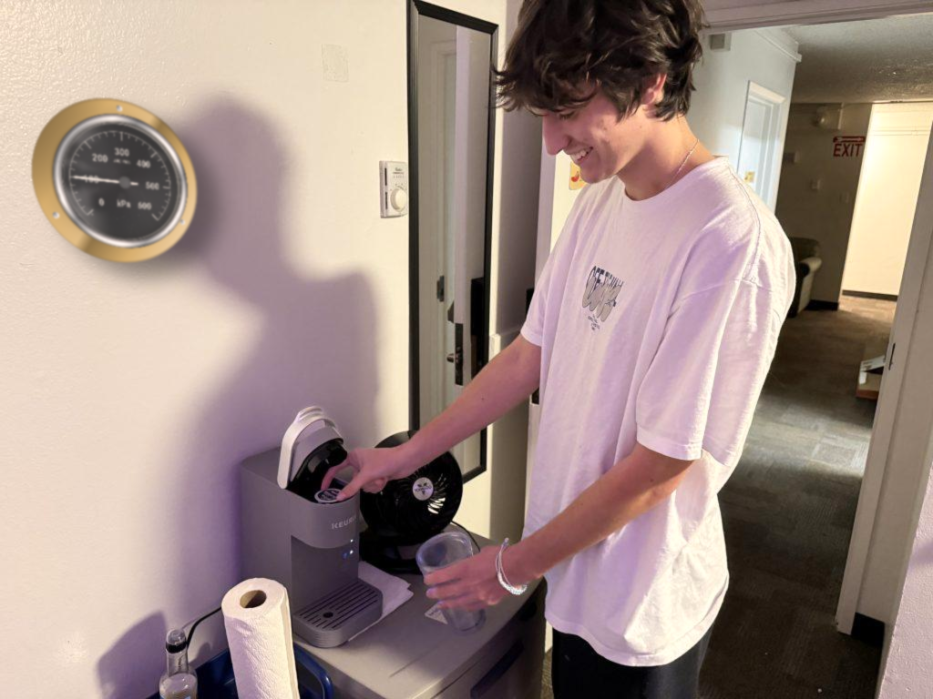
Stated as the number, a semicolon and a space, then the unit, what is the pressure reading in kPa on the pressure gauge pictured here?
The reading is 100; kPa
